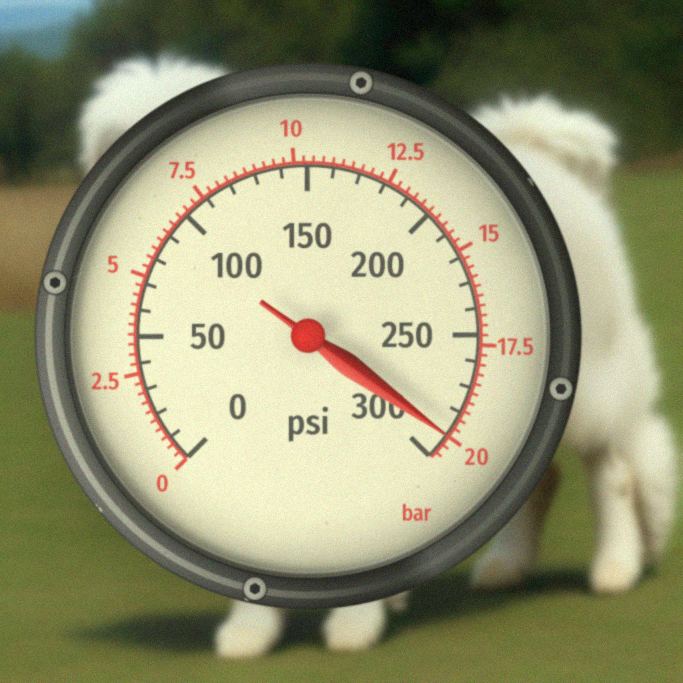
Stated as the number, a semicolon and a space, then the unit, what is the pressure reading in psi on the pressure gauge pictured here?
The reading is 290; psi
